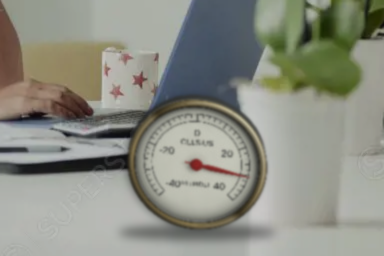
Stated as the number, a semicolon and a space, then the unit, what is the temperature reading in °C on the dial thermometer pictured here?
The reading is 30; °C
